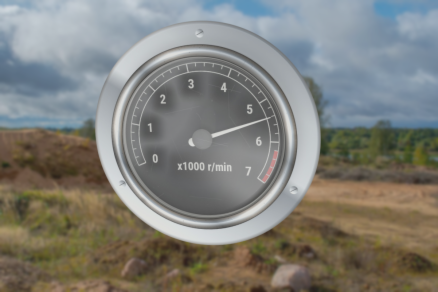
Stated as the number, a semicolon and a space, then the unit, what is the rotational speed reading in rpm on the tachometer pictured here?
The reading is 5400; rpm
